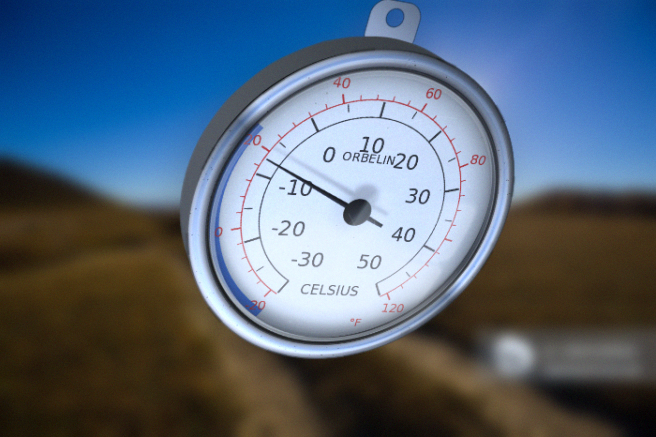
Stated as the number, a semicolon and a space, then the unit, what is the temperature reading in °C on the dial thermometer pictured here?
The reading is -7.5; °C
